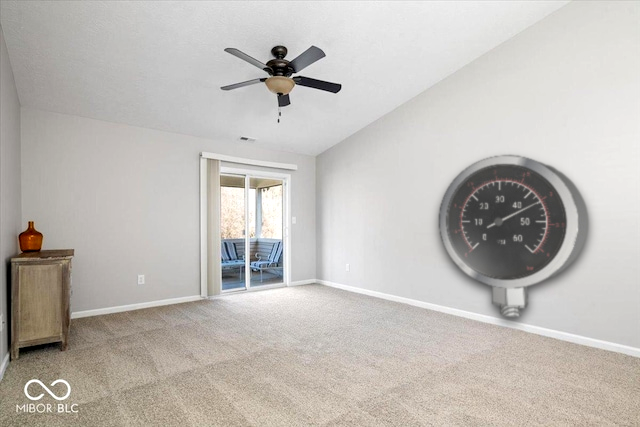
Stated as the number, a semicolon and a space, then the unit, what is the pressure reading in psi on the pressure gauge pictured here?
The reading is 44; psi
